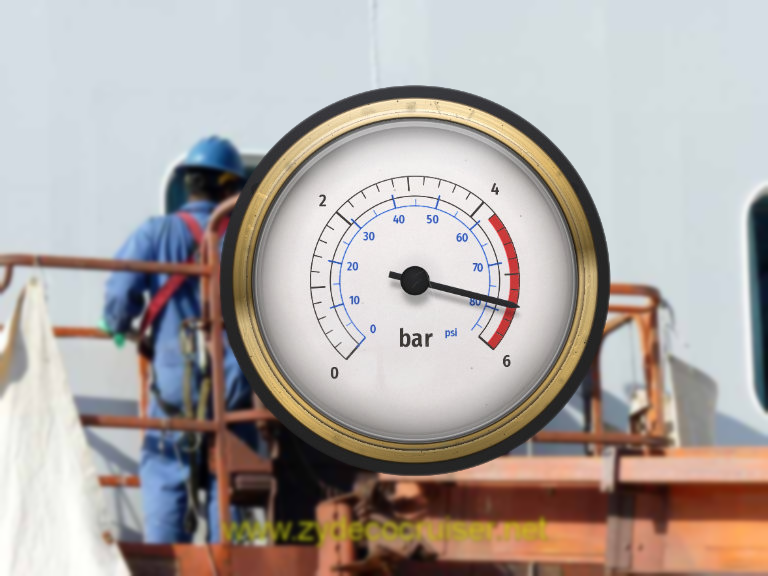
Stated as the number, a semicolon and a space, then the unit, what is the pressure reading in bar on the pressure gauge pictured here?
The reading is 5.4; bar
